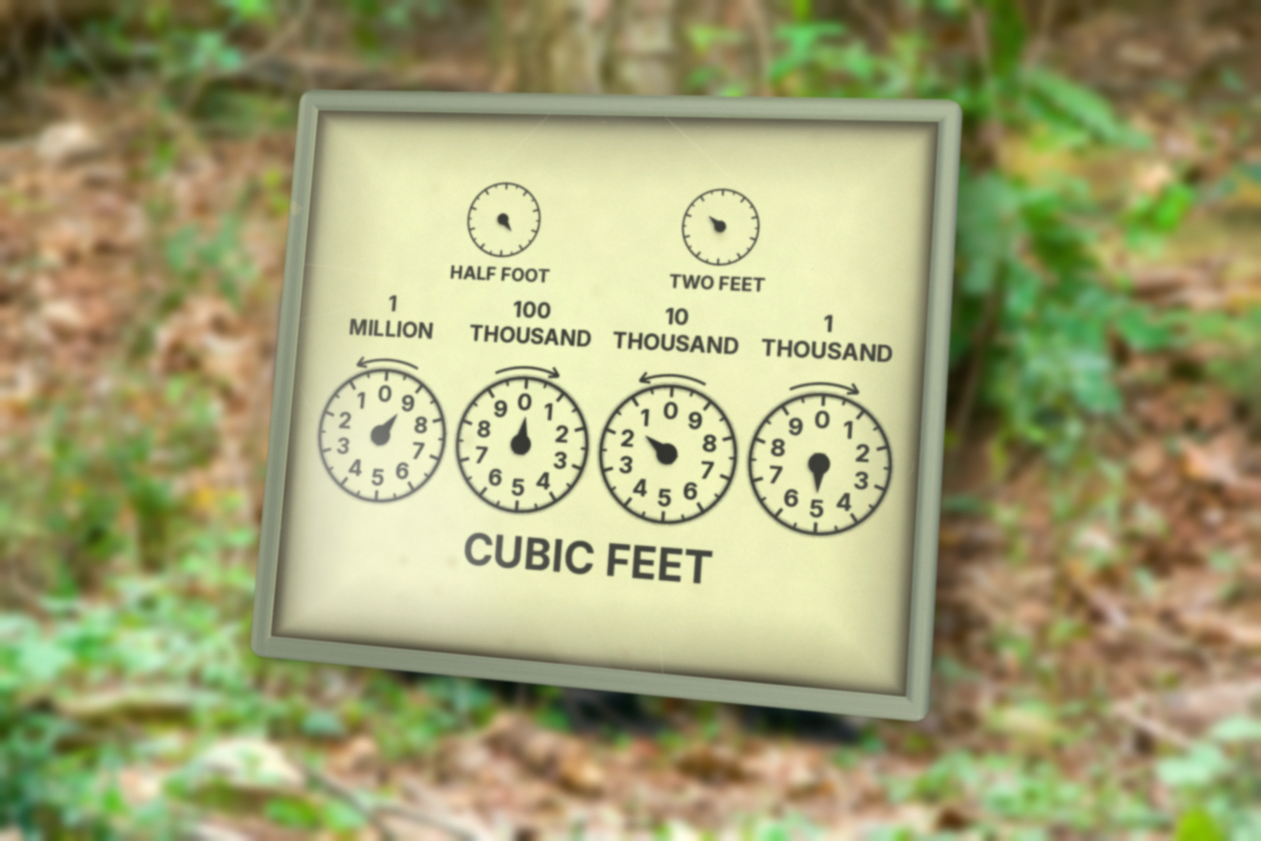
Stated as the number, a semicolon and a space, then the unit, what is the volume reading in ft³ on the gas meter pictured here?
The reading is 901500; ft³
